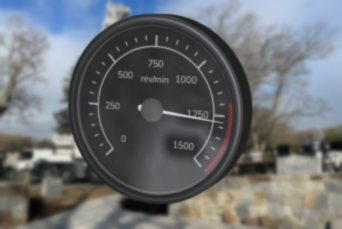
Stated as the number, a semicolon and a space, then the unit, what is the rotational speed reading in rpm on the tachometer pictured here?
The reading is 1275; rpm
